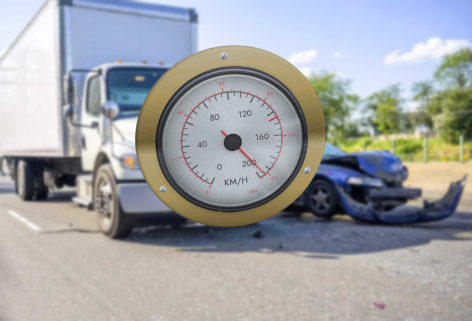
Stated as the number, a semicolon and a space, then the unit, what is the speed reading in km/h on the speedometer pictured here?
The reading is 195; km/h
